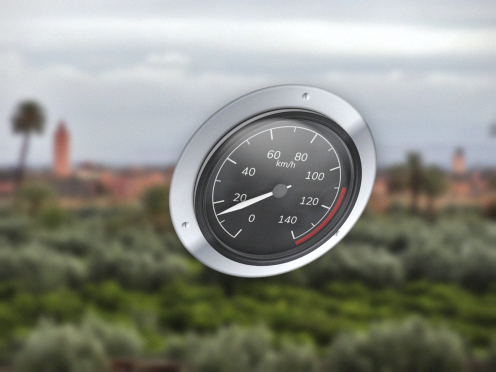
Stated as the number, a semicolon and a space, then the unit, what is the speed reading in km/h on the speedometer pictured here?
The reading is 15; km/h
